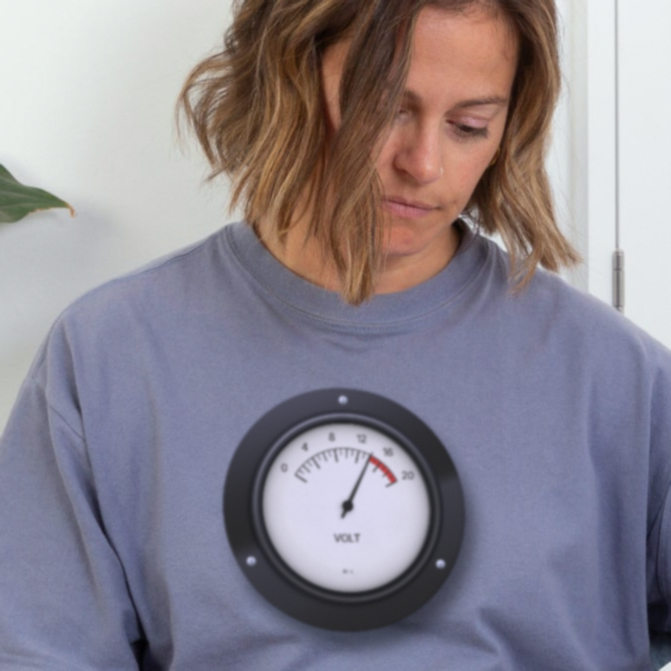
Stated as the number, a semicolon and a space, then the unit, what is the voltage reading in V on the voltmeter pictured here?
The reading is 14; V
